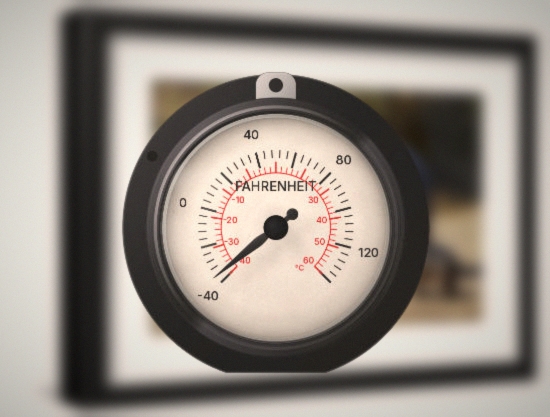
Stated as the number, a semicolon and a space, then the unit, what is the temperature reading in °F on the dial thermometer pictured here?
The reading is -36; °F
